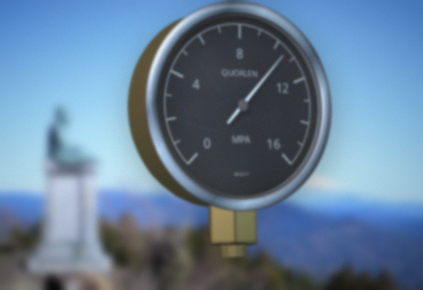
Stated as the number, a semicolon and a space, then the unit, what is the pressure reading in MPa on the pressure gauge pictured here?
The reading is 10.5; MPa
